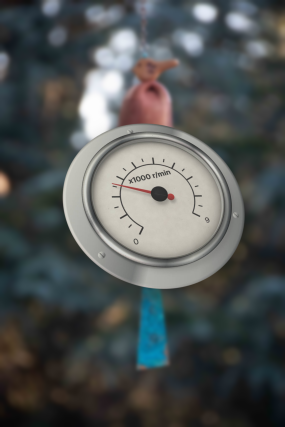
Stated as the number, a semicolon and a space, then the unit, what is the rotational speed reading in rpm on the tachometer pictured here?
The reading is 2500; rpm
